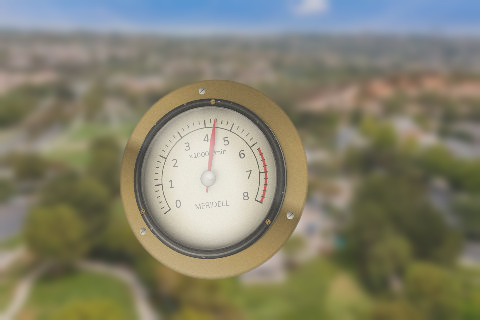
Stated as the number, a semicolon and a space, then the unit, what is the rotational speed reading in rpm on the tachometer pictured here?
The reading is 4400; rpm
